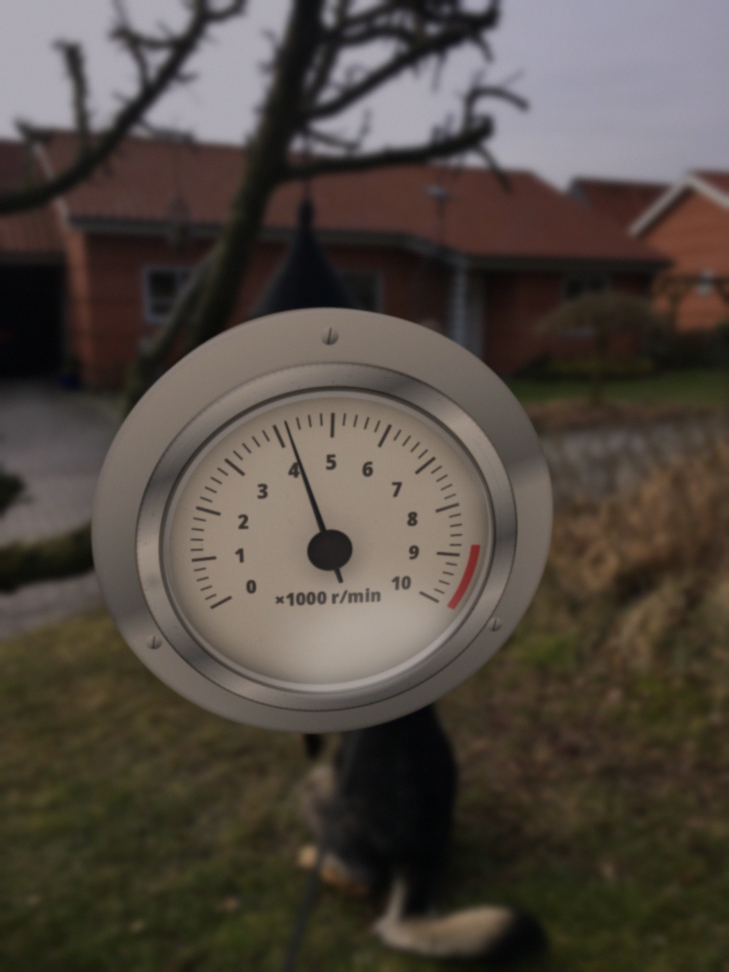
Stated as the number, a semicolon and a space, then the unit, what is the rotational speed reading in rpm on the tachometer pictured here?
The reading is 4200; rpm
